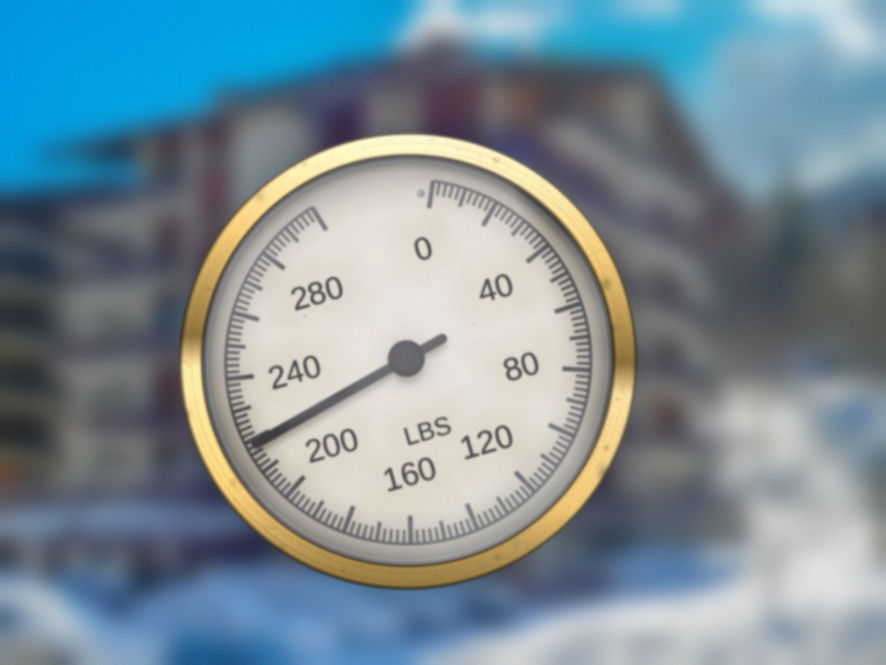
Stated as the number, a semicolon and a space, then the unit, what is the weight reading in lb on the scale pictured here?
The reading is 218; lb
